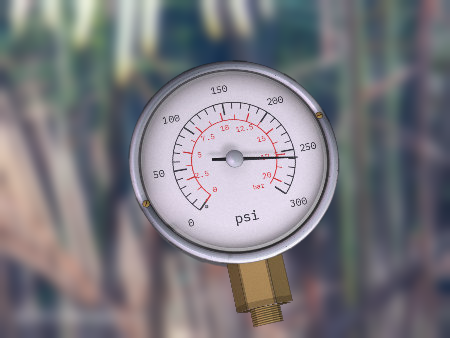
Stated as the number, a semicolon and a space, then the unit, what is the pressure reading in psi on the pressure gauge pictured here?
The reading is 260; psi
